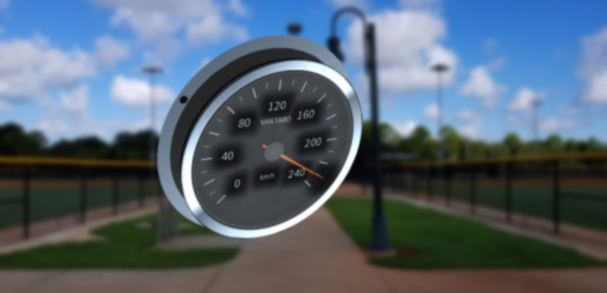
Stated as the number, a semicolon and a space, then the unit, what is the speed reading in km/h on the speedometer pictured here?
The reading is 230; km/h
